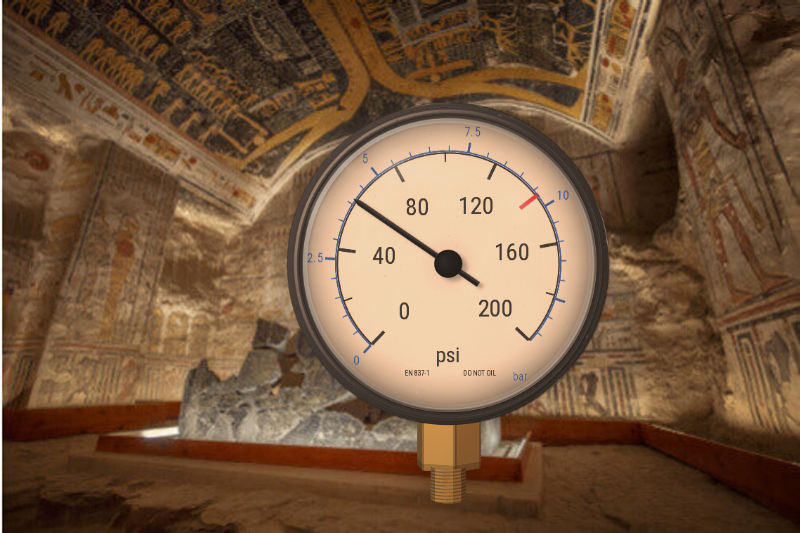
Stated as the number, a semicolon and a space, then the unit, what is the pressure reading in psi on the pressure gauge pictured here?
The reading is 60; psi
